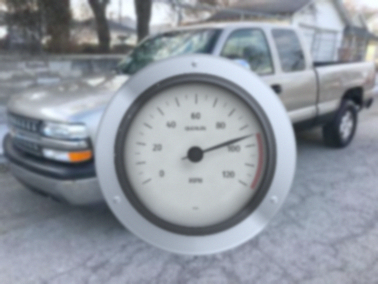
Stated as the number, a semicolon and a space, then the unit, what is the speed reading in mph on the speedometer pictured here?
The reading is 95; mph
